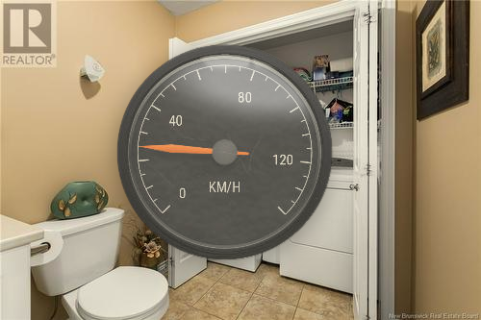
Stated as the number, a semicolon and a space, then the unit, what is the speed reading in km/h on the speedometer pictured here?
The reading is 25; km/h
